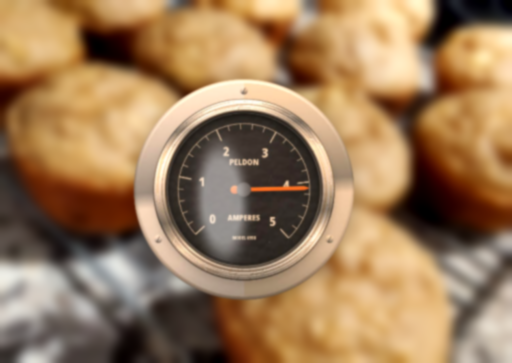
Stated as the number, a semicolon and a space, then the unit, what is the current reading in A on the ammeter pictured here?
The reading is 4.1; A
